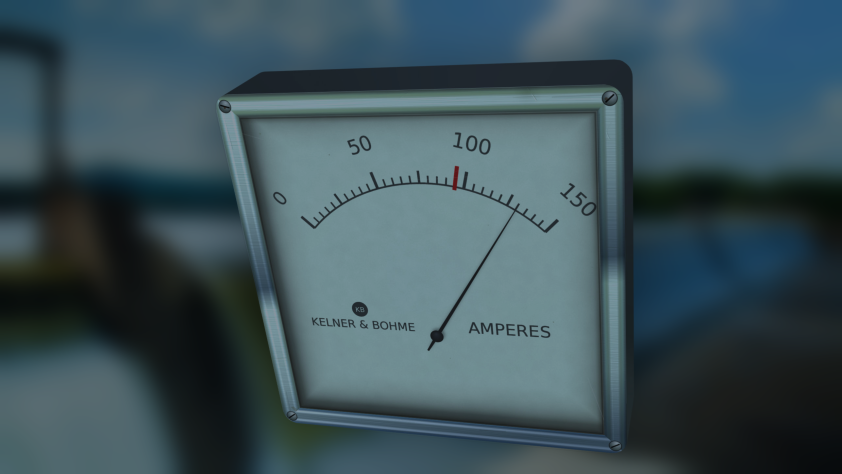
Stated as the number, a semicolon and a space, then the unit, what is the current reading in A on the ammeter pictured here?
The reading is 130; A
